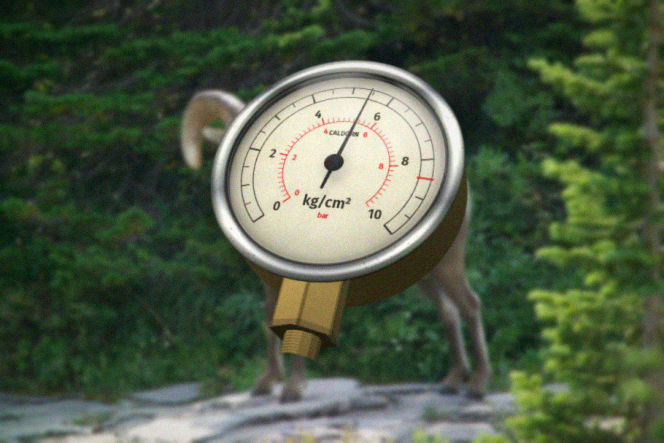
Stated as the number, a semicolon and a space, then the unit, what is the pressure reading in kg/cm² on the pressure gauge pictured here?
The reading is 5.5; kg/cm²
